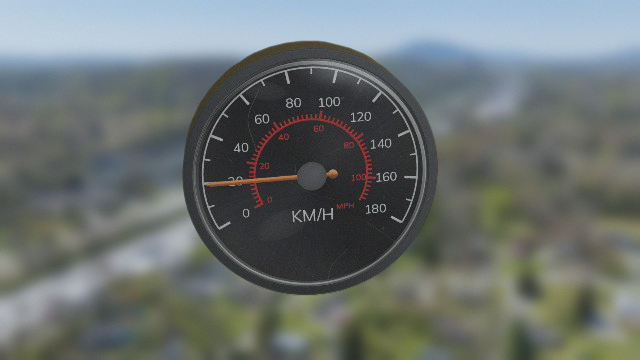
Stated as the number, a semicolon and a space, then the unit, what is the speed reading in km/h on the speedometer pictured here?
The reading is 20; km/h
